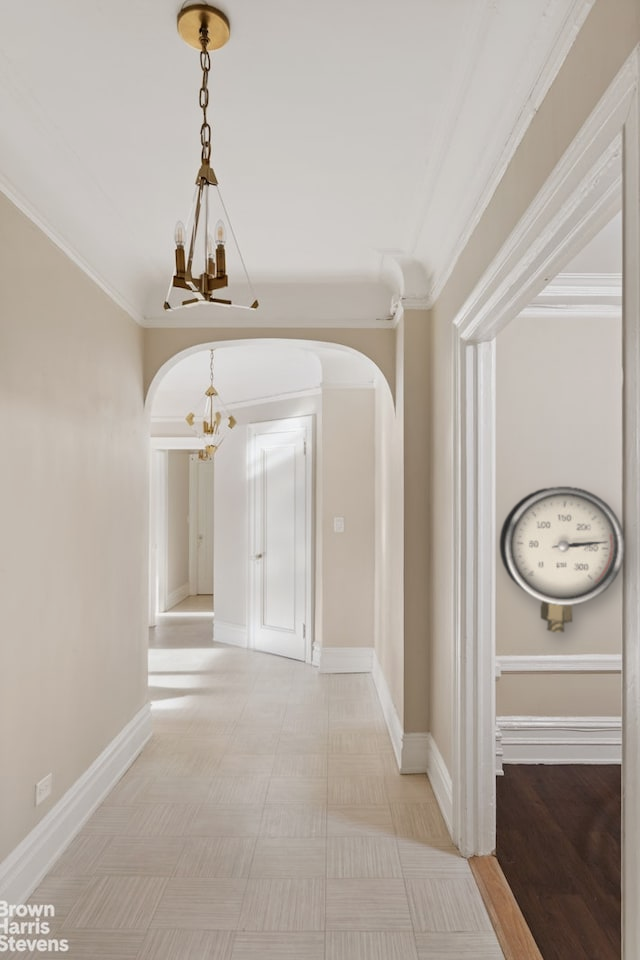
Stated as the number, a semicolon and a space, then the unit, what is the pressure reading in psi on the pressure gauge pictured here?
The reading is 240; psi
